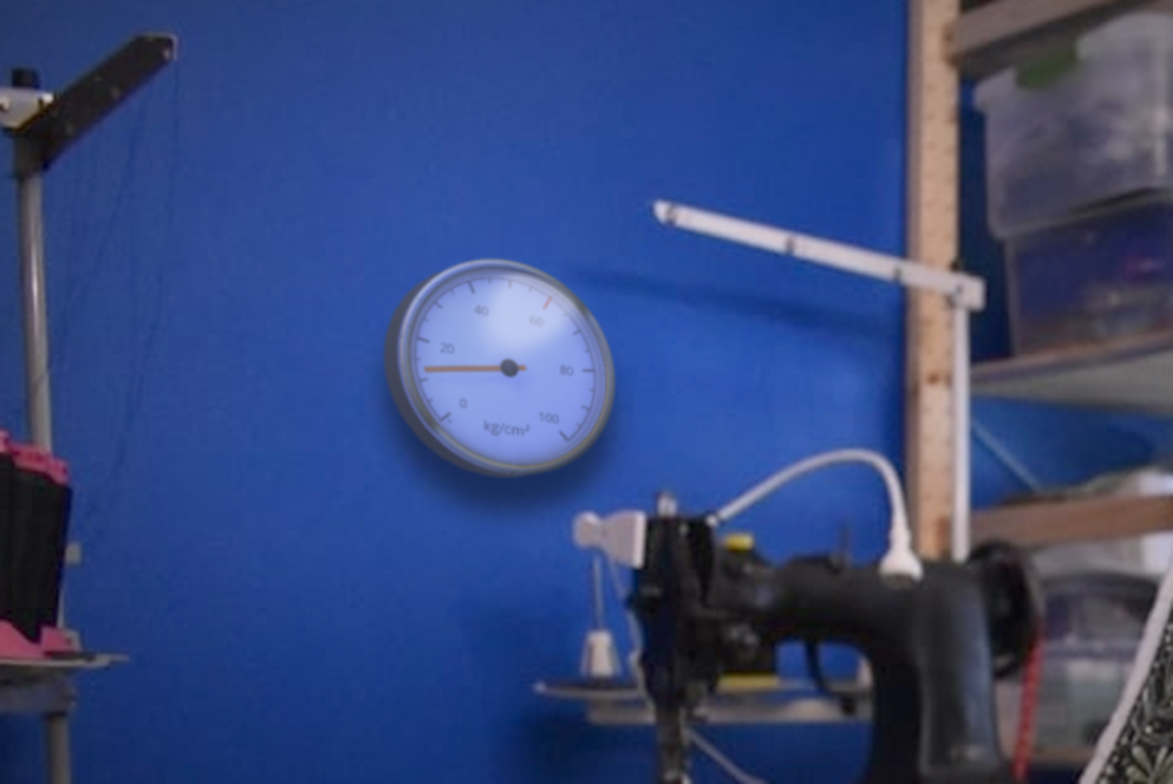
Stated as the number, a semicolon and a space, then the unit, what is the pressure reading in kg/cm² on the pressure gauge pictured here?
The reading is 12.5; kg/cm²
